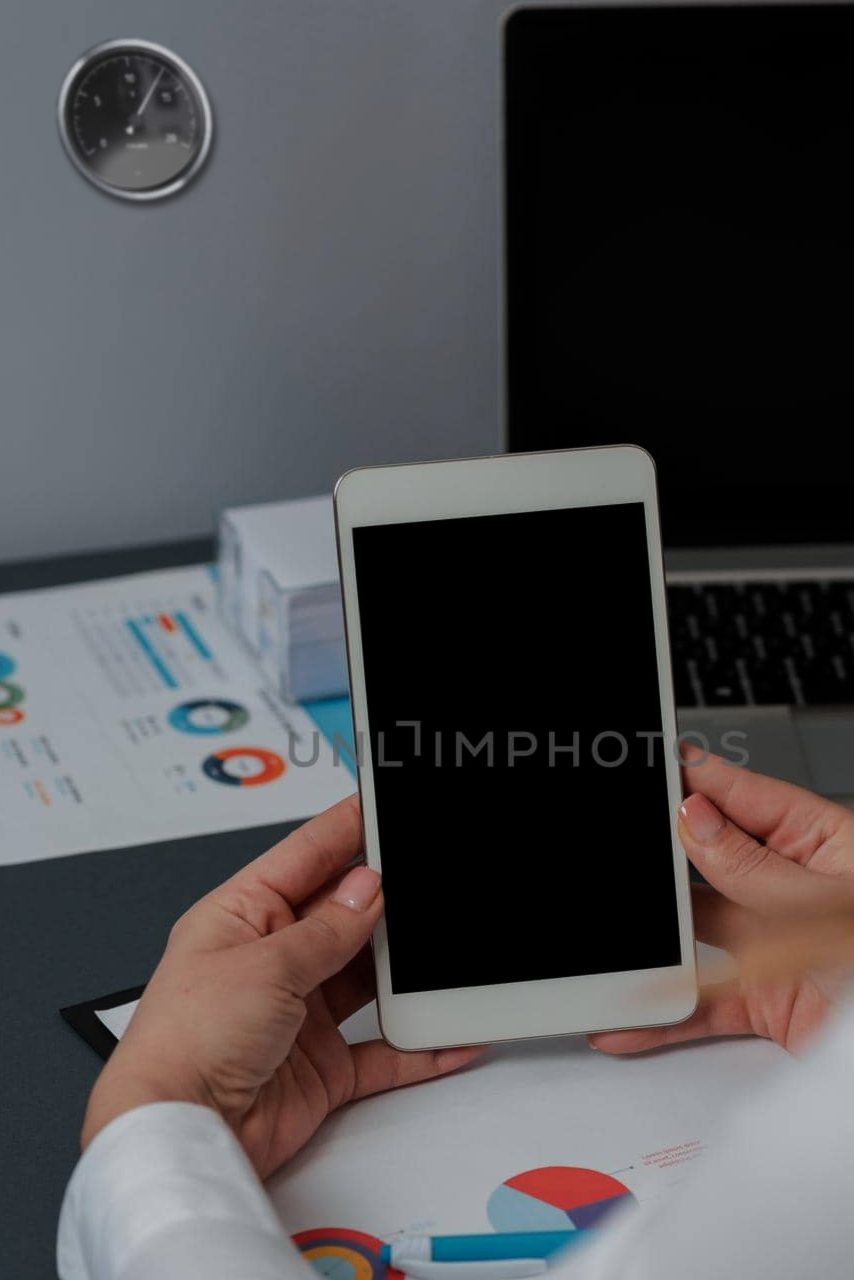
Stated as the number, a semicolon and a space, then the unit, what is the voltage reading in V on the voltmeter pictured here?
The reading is 13; V
